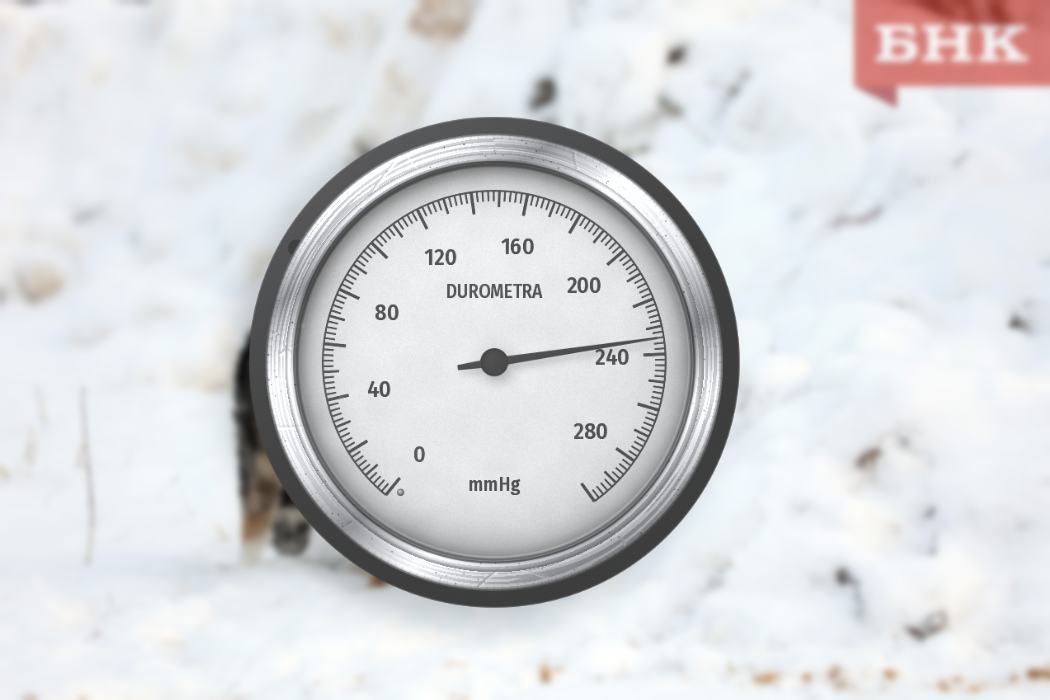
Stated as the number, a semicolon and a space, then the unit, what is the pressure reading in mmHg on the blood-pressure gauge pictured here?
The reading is 234; mmHg
